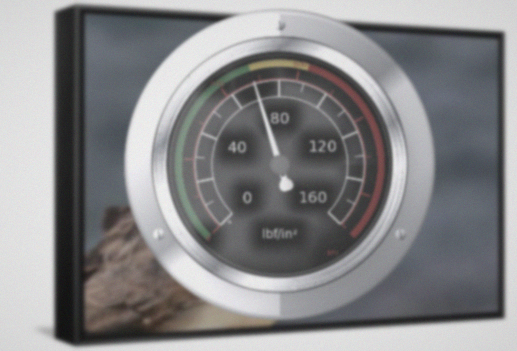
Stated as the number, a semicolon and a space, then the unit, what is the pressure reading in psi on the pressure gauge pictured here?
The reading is 70; psi
